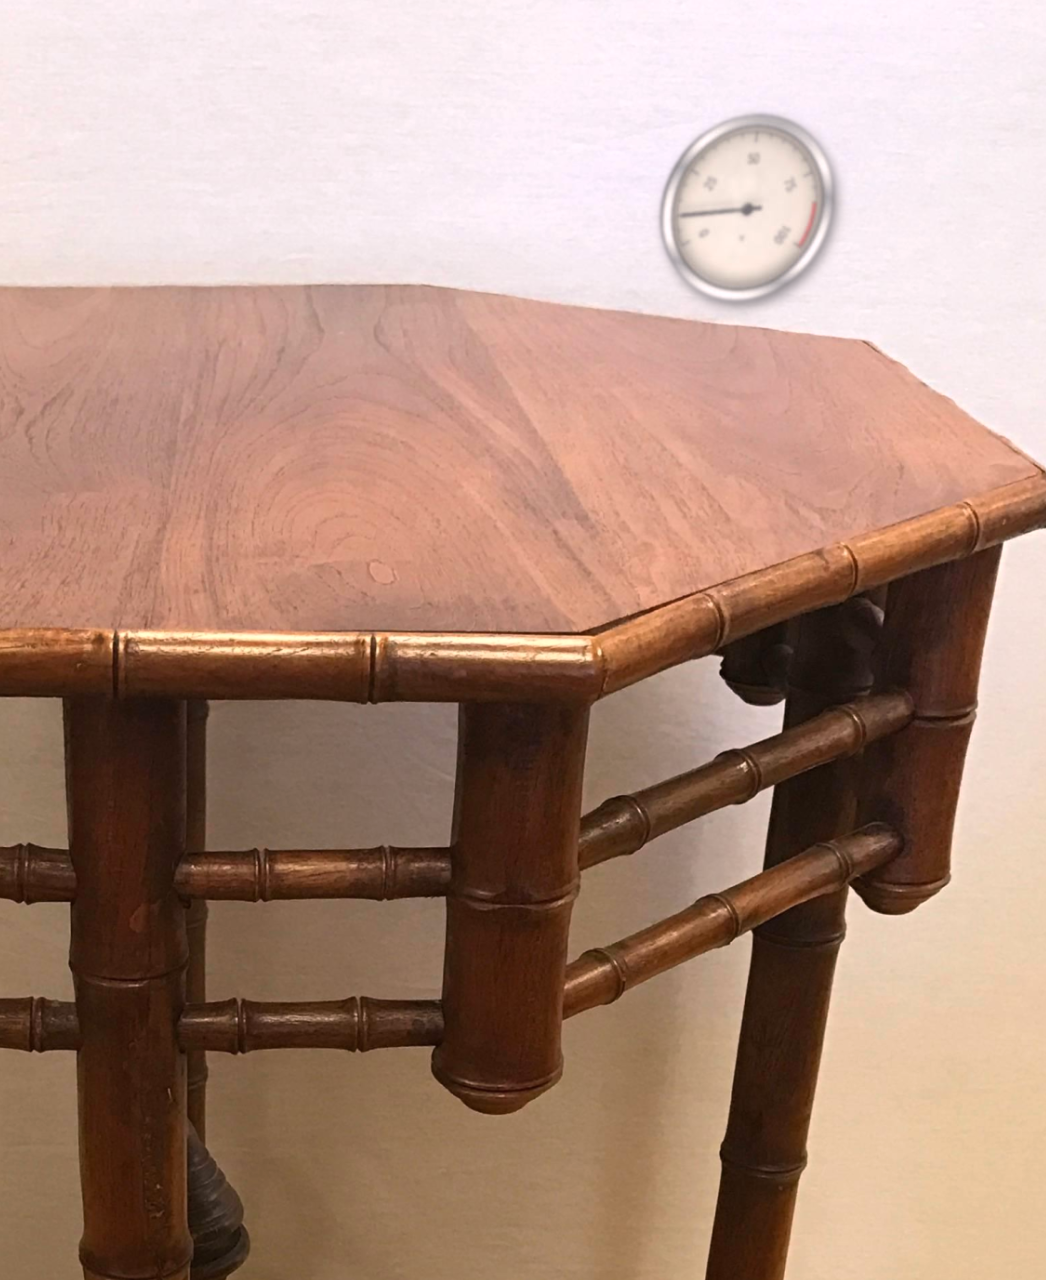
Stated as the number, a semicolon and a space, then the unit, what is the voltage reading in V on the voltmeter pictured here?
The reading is 10; V
